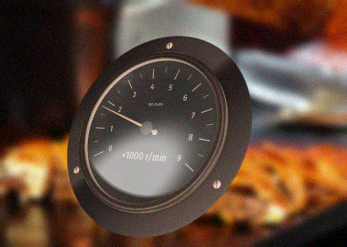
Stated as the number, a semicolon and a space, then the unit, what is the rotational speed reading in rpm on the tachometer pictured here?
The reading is 1750; rpm
